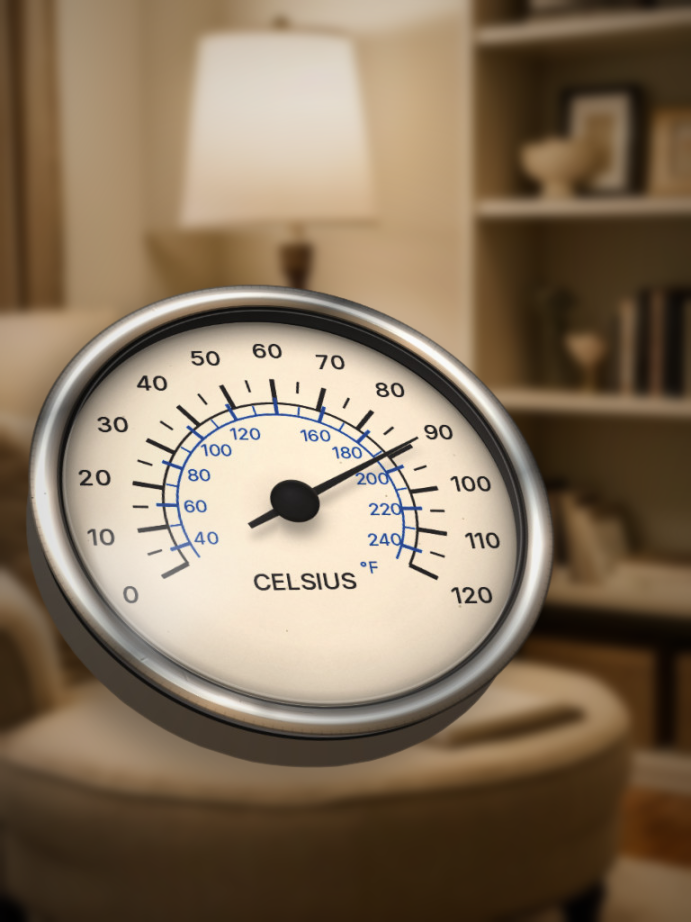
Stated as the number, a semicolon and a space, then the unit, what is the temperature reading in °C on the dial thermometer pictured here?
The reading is 90; °C
